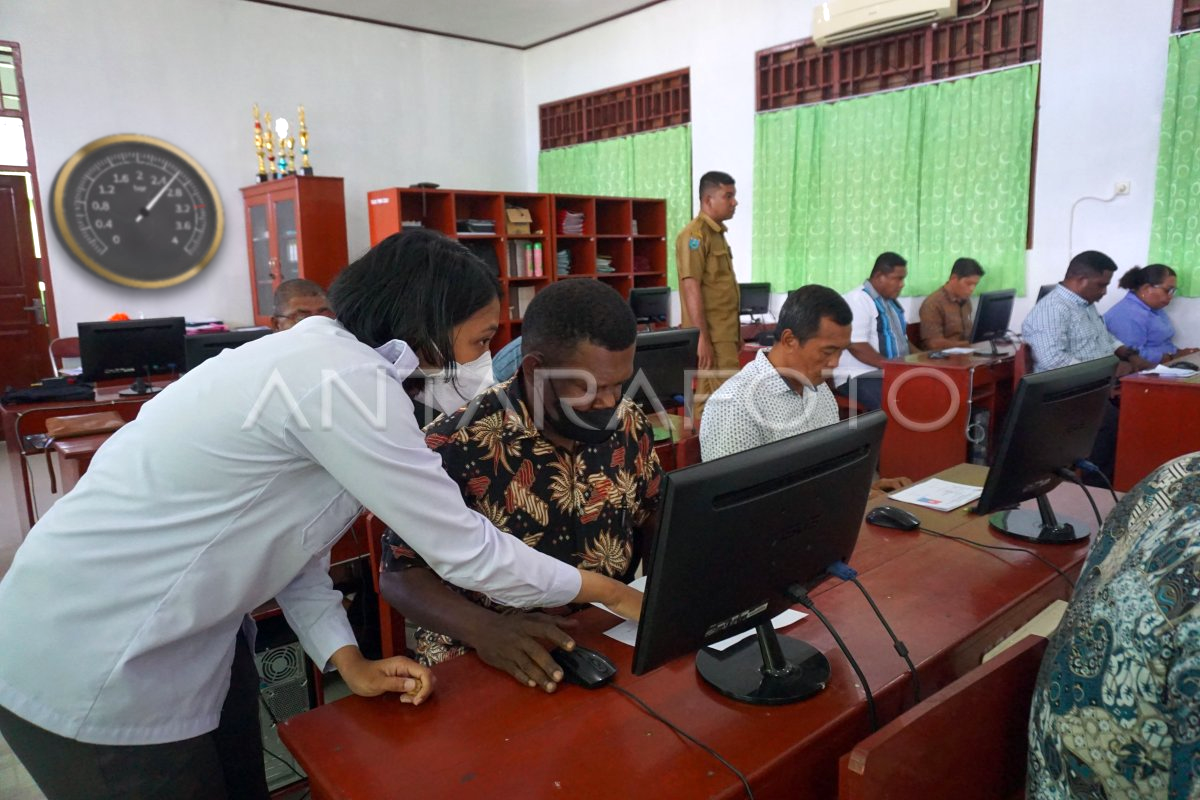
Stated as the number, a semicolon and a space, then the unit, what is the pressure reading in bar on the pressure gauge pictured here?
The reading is 2.6; bar
